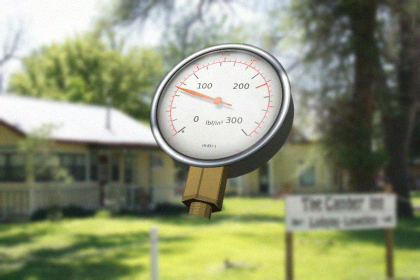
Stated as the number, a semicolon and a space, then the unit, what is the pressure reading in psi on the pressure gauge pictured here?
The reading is 70; psi
